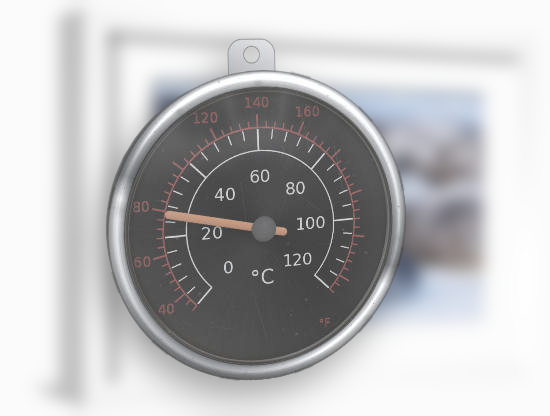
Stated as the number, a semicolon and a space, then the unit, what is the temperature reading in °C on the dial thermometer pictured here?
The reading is 26; °C
